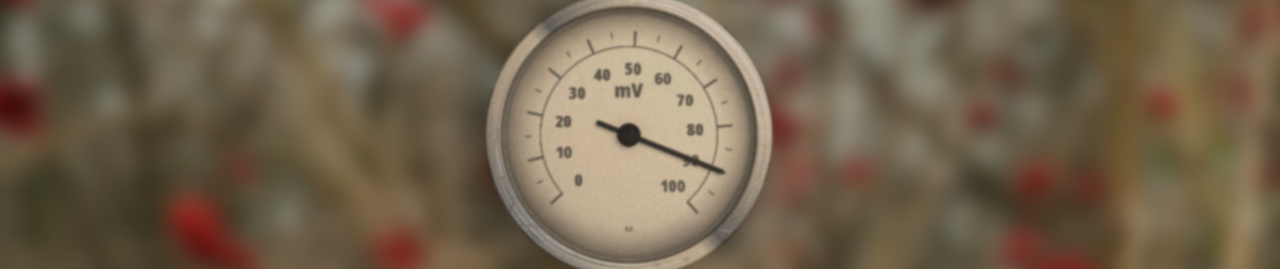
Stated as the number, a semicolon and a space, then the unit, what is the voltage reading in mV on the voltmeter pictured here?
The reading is 90; mV
